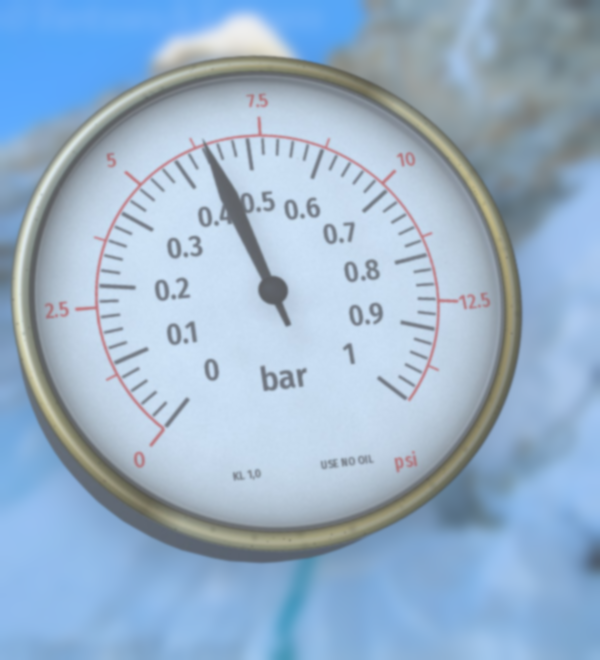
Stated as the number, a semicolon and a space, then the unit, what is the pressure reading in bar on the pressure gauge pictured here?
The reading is 0.44; bar
